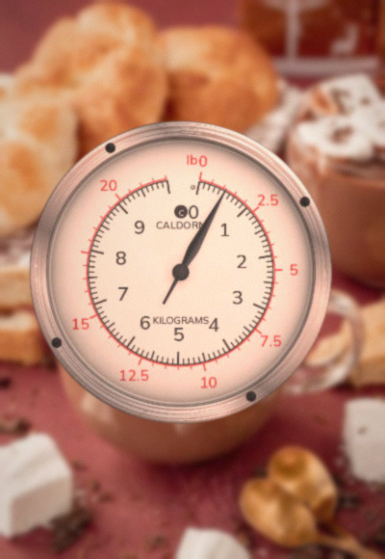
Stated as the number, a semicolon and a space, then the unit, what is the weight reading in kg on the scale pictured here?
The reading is 0.5; kg
